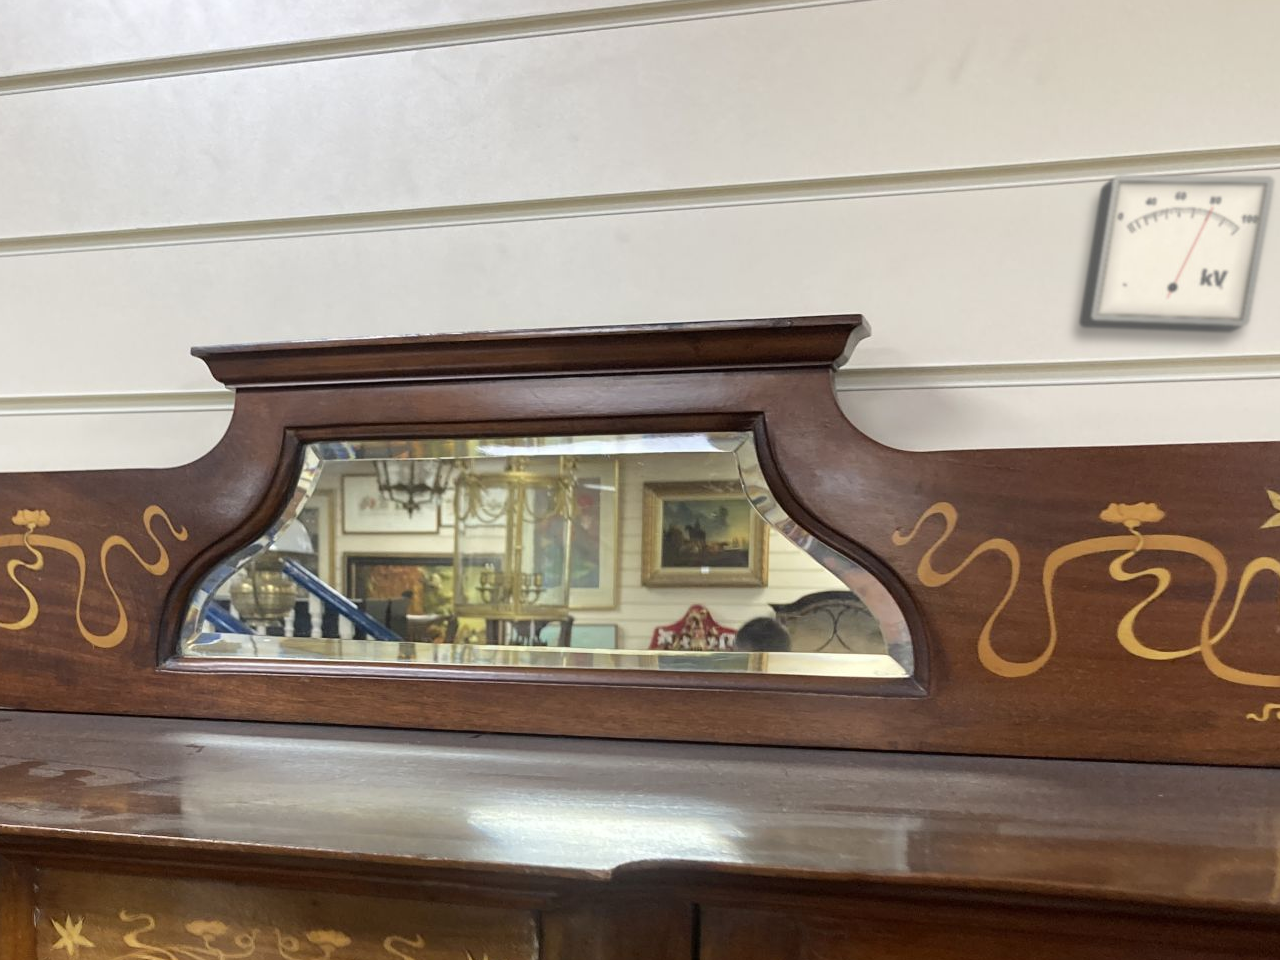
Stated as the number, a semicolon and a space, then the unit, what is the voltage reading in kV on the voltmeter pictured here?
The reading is 80; kV
